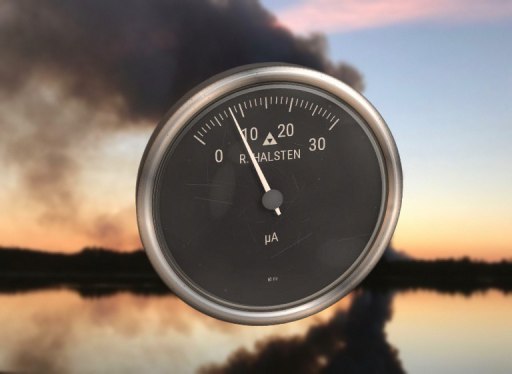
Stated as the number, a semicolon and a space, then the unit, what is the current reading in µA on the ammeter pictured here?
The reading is 8; µA
